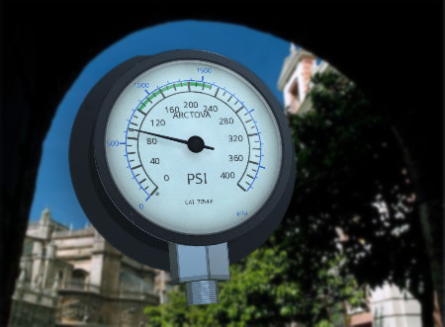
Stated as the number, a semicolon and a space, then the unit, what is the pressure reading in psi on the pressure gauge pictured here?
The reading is 90; psi
